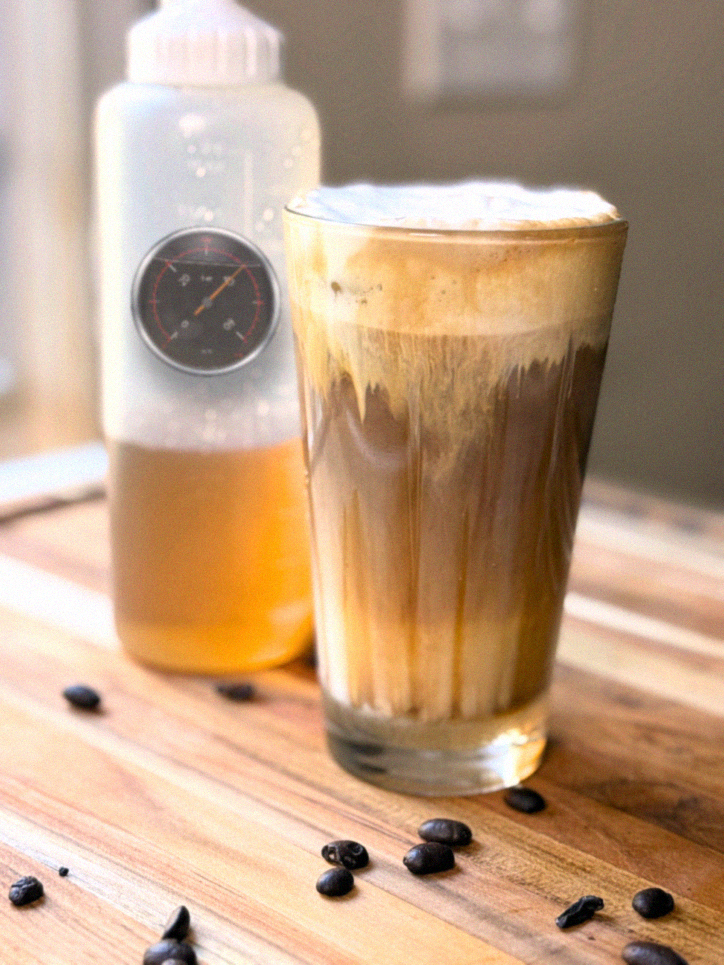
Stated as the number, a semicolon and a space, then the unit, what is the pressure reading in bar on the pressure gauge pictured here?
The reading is 40; bar
